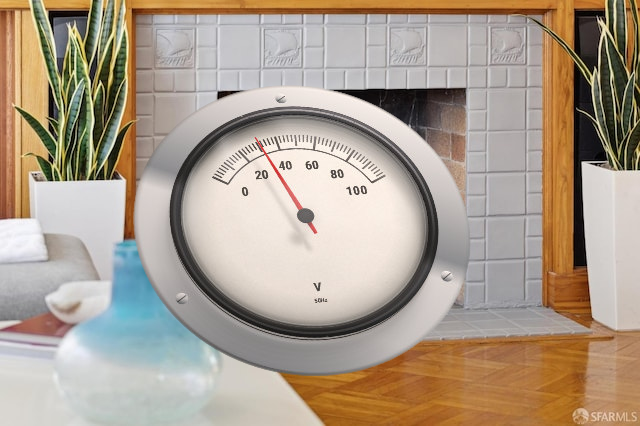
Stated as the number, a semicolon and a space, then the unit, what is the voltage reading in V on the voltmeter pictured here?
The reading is 30; V
